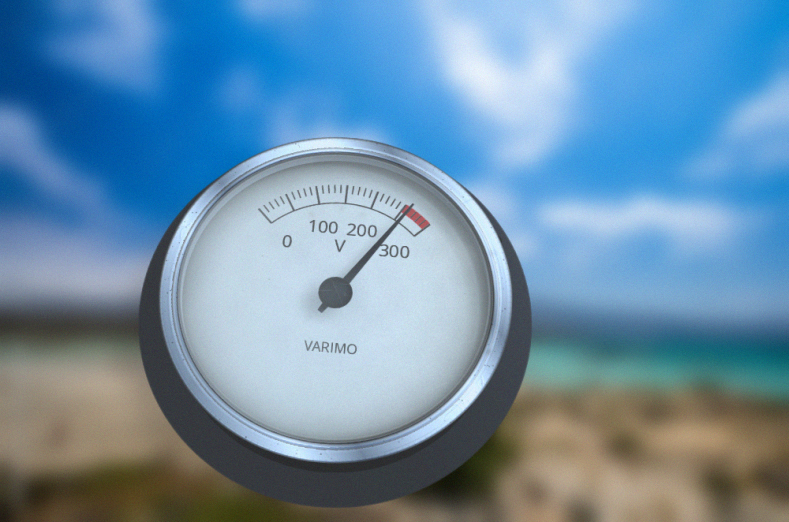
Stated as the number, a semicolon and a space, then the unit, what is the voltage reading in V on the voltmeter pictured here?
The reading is 260; V
